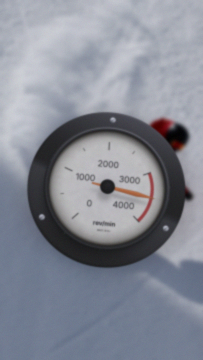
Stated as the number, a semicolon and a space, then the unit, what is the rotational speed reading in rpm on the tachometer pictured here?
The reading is 3500; rpm
